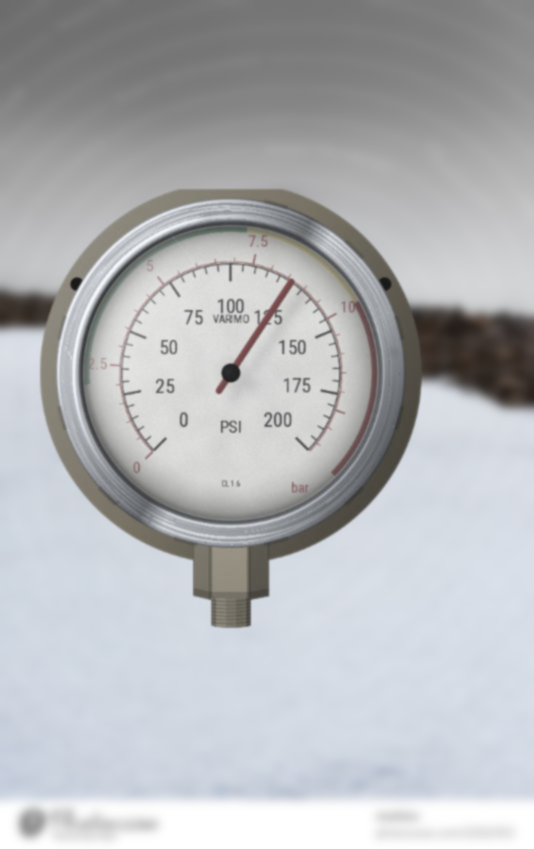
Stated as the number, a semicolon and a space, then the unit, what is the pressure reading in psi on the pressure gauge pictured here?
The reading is 125; psi
